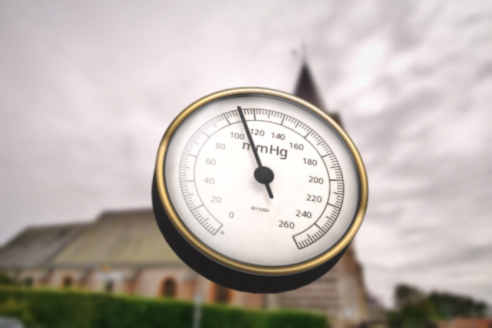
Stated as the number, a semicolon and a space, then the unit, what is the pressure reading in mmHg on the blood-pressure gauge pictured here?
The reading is 110; mmHg
